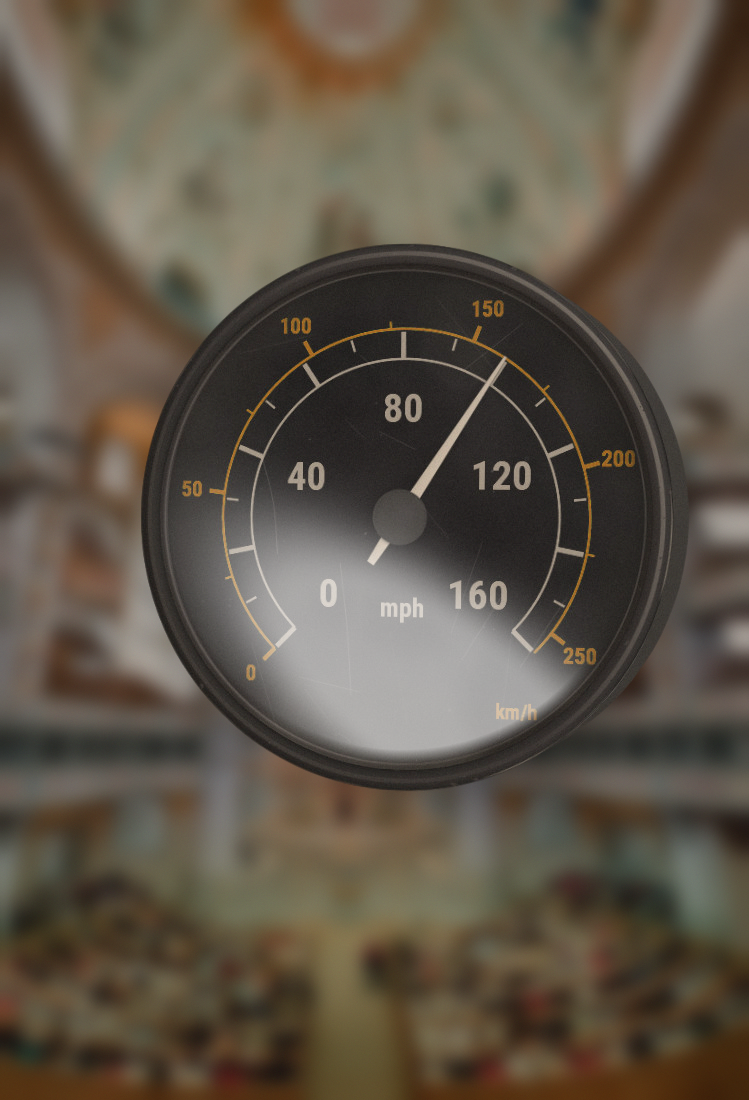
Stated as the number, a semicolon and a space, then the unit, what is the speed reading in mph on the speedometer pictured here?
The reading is 100; mph
